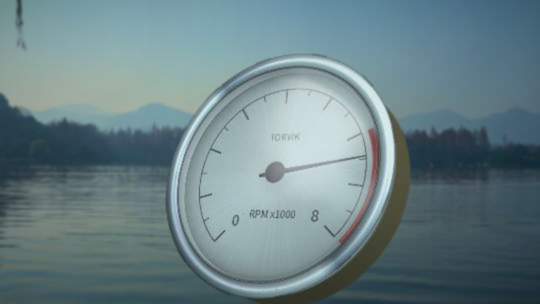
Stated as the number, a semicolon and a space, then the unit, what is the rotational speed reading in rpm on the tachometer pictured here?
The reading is 6500; rpm
